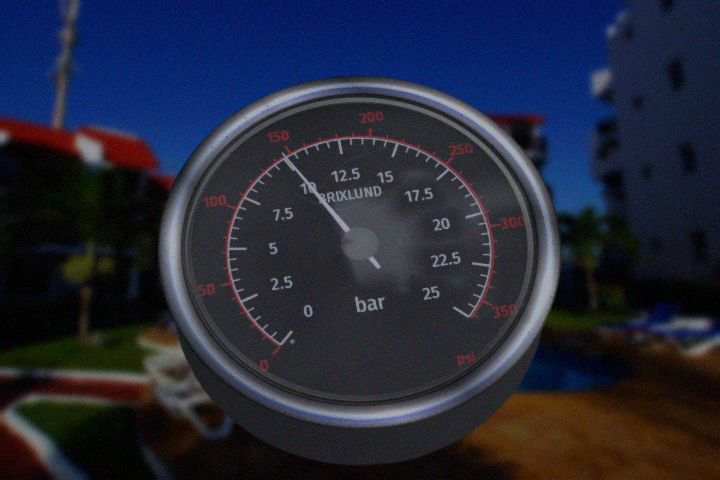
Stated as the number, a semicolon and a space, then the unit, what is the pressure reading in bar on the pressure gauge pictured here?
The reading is 10; bar
